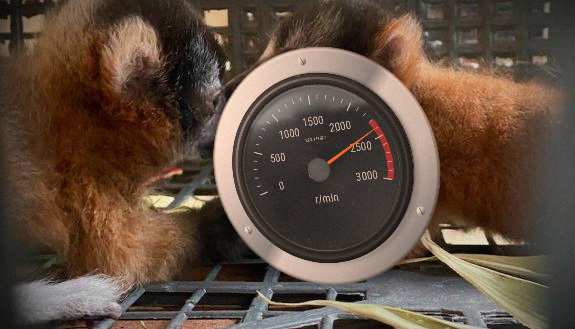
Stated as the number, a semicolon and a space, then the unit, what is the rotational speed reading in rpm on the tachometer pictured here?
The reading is 2400; rpm
